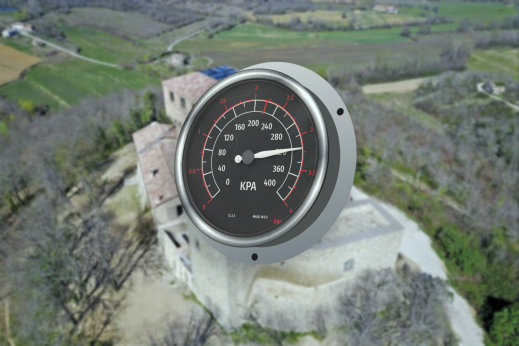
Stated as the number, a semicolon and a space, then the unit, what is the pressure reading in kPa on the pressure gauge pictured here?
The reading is 320; kPa
